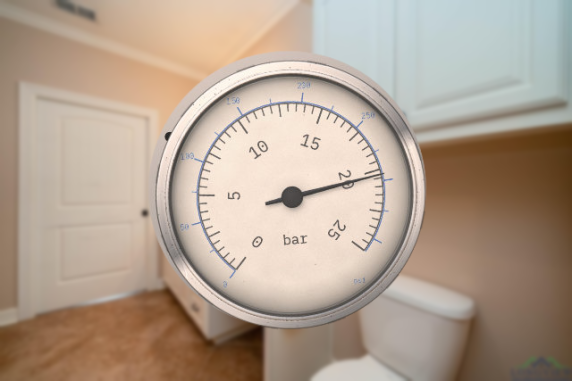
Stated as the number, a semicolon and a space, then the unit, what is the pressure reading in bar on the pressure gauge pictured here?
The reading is 20.25; bar
